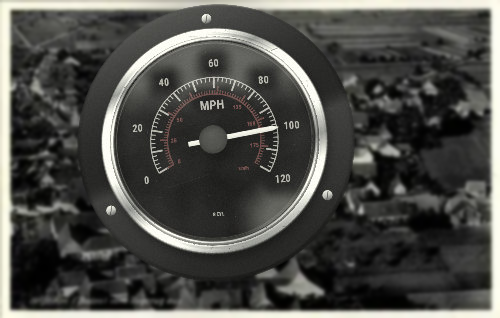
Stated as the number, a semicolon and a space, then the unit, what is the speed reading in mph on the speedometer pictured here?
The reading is 100; mph
